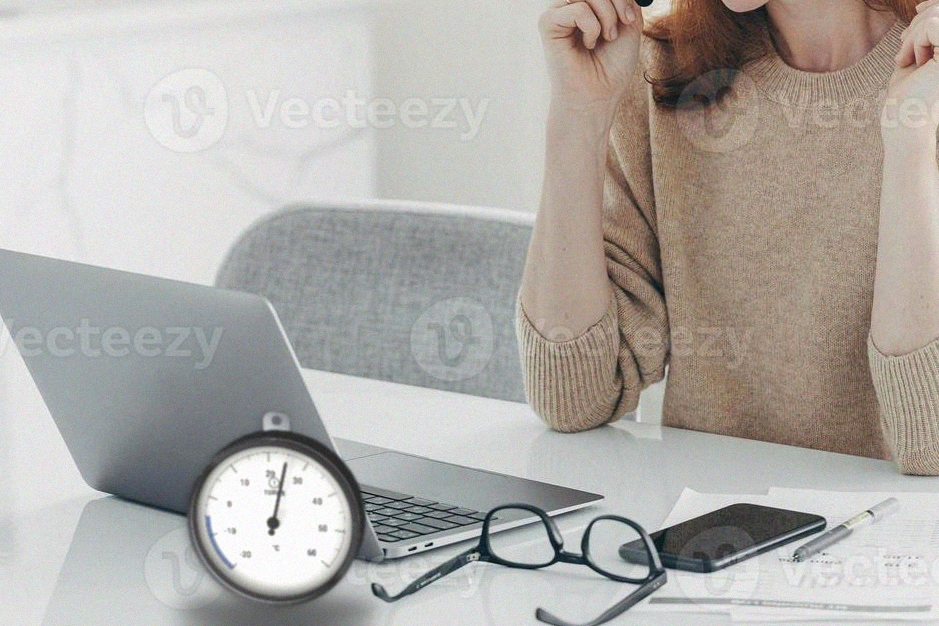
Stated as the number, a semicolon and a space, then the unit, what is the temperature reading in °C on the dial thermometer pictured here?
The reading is 25; °C
